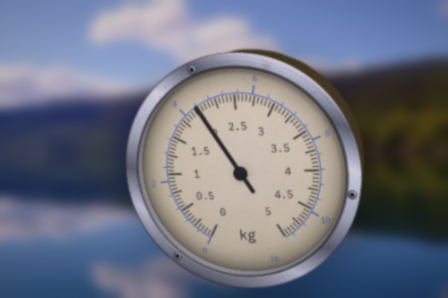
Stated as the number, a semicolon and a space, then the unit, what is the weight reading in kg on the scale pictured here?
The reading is 2; kg
